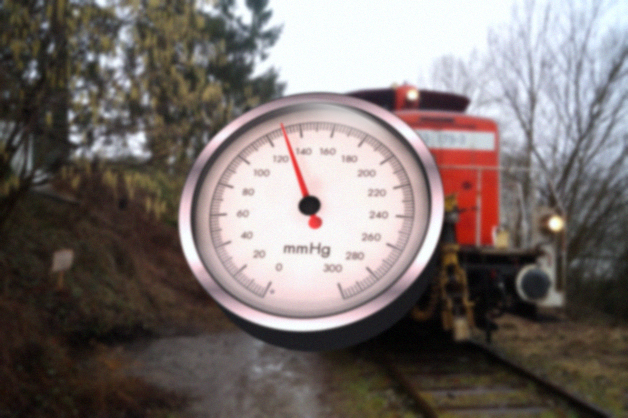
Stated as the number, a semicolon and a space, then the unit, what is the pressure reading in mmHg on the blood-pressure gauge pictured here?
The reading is 130; mmHg
